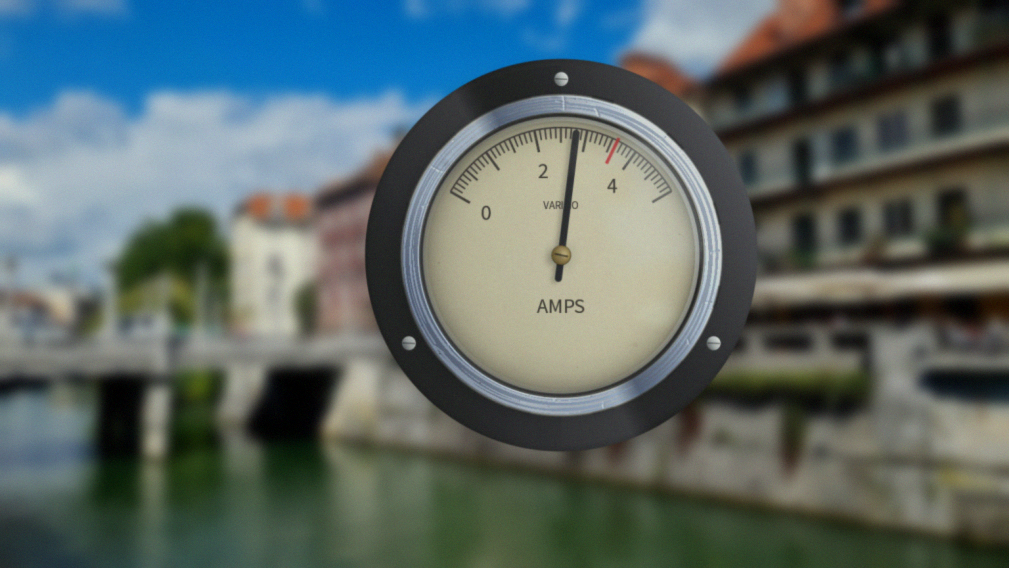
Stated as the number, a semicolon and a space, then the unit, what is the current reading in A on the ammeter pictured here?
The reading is 2.8; A
